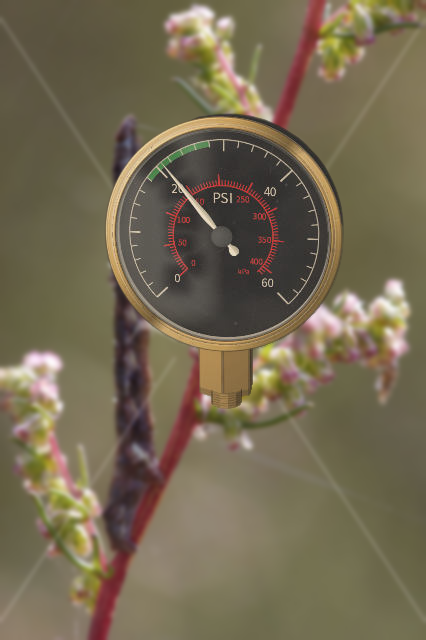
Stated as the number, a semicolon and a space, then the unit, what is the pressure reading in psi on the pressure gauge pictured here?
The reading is 21; psi
